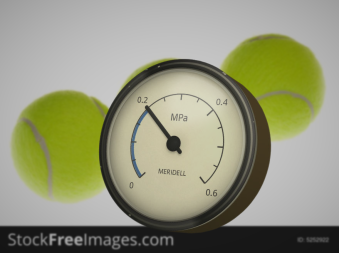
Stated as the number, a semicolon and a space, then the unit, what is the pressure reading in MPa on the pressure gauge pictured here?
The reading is 0.2; MPa
